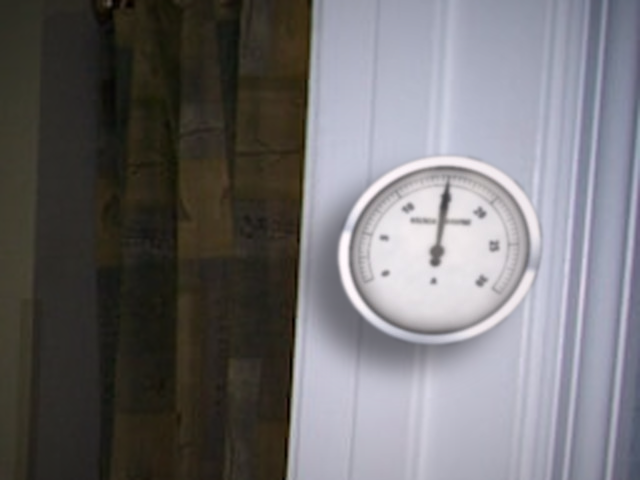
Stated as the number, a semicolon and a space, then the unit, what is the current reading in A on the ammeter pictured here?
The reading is 15; A
